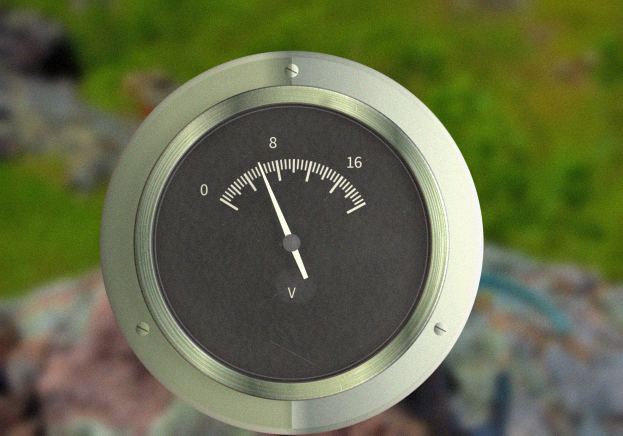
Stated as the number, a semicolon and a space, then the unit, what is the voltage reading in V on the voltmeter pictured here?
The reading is 6; V
